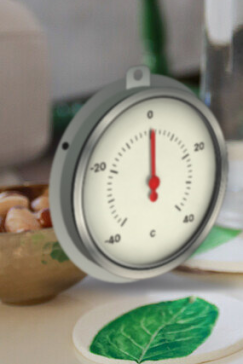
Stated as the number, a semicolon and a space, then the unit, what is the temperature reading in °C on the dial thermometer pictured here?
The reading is 0; °C
